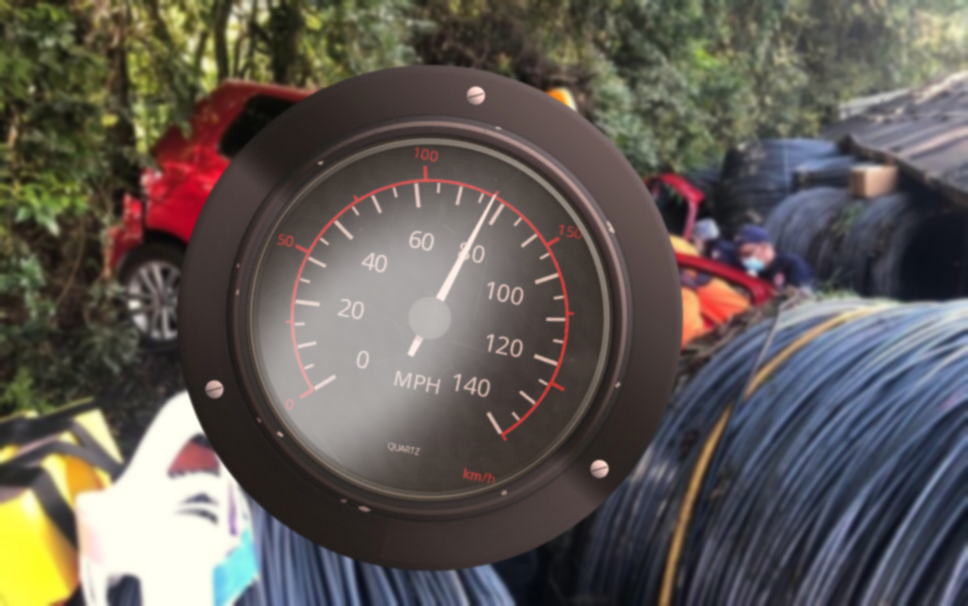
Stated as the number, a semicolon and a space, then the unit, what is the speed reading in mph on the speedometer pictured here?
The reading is 77.5; mph
